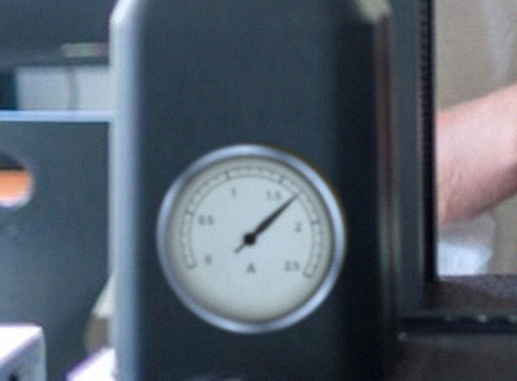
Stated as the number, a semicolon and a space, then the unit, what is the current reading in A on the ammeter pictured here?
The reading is 1.7; A
